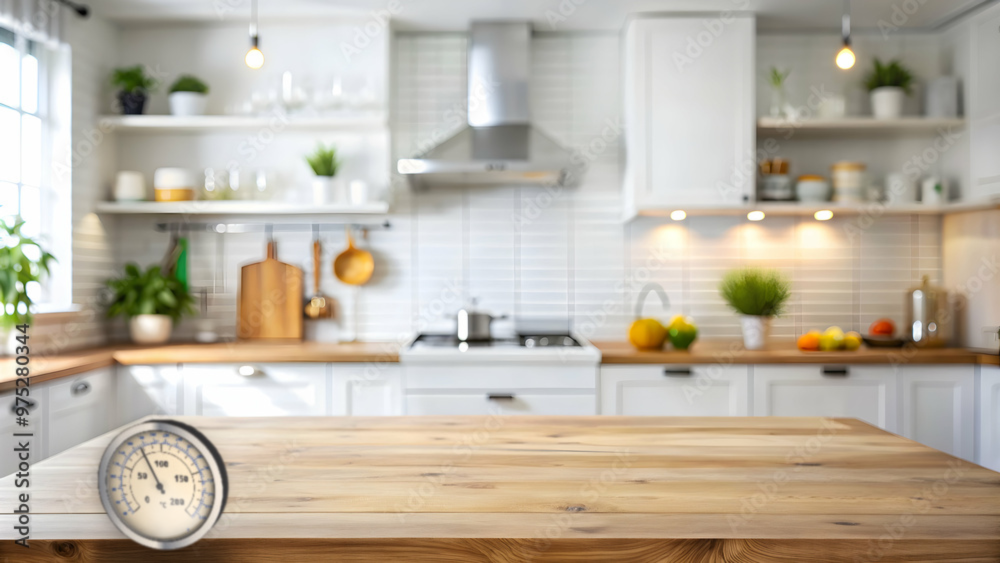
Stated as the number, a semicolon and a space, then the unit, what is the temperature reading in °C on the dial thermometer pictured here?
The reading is 80; °C
